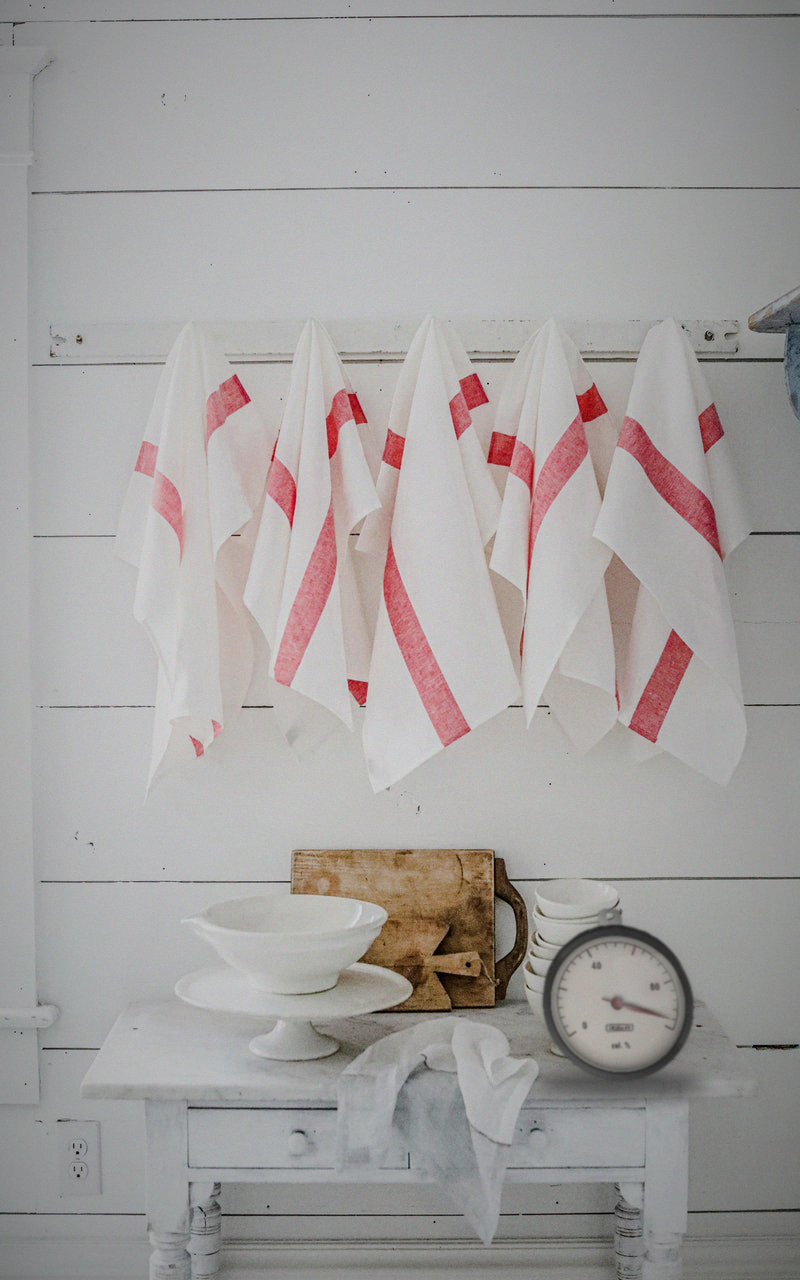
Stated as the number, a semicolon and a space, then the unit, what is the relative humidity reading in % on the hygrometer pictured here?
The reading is 96; %
